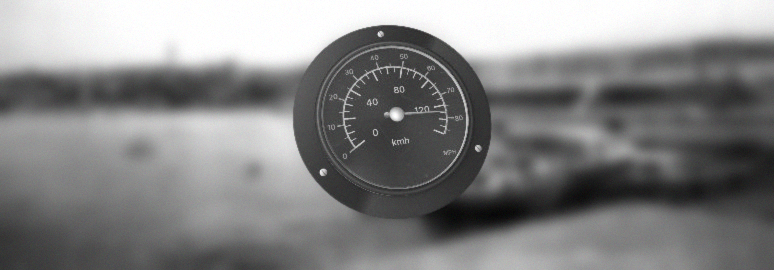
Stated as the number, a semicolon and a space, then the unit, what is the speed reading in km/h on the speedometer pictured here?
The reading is 125; km/h
